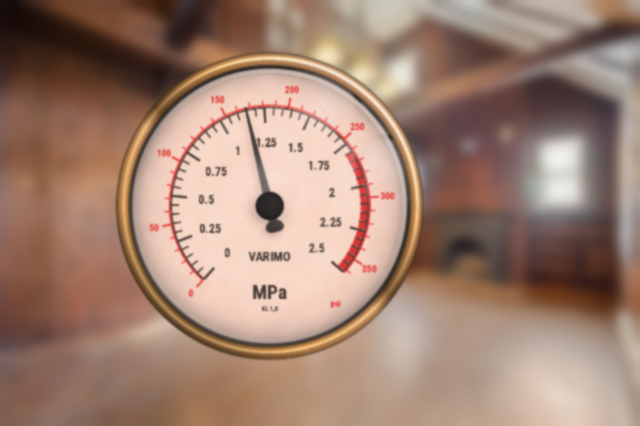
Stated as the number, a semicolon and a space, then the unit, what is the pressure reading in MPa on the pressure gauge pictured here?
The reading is 1.15; MPa
